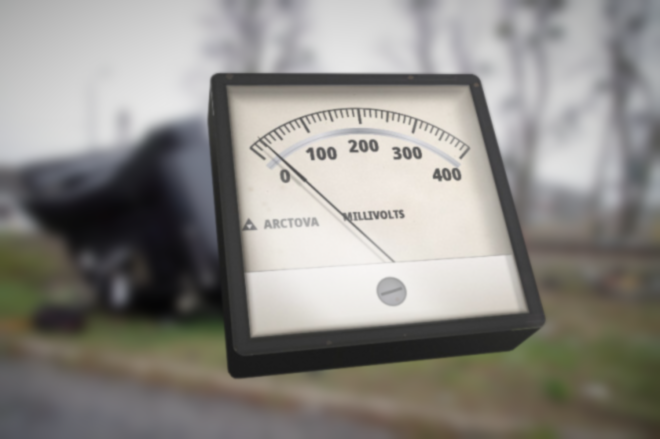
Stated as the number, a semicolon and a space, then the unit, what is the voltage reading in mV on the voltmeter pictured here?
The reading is 20; mV
